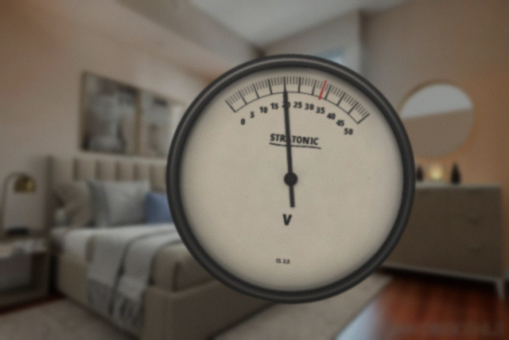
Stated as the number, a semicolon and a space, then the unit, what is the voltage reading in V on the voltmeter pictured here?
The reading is 20; V
